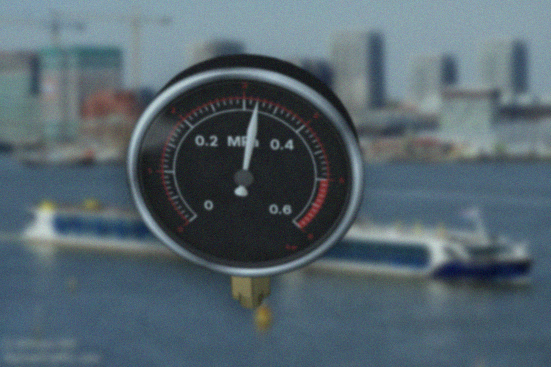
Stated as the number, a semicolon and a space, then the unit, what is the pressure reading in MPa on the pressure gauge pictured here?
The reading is 0.32; MPa
